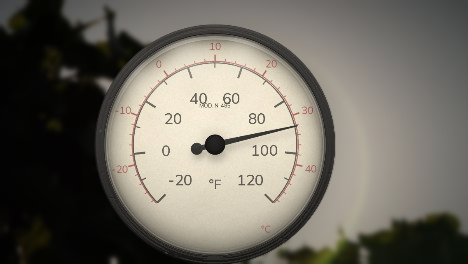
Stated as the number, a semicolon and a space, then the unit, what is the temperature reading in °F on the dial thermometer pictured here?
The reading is 90; °F
